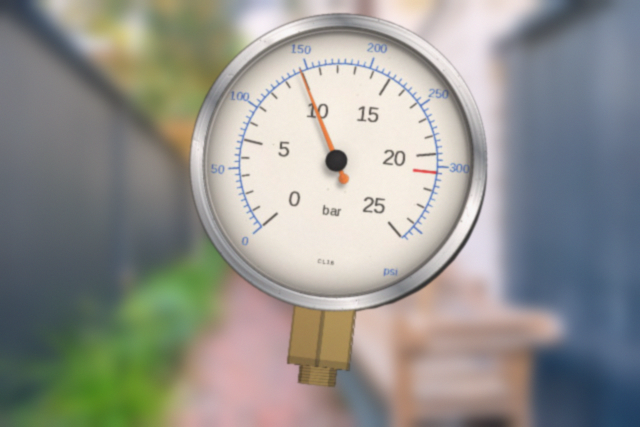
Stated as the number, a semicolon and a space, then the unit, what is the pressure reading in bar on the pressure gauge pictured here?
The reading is 10; bar
